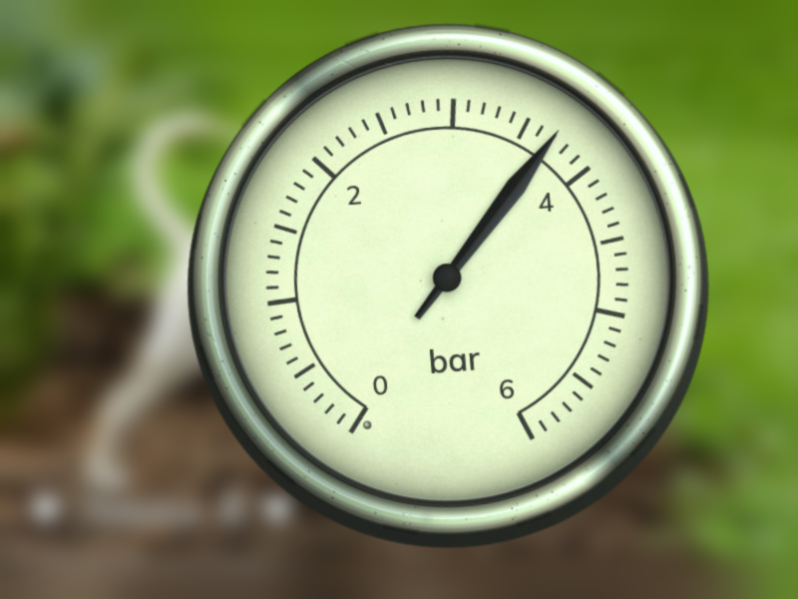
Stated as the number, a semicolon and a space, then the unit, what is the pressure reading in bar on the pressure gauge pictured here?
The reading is 3.7; bar
